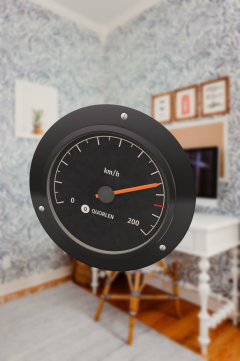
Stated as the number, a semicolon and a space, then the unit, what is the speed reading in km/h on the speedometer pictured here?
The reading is 150; km/h
